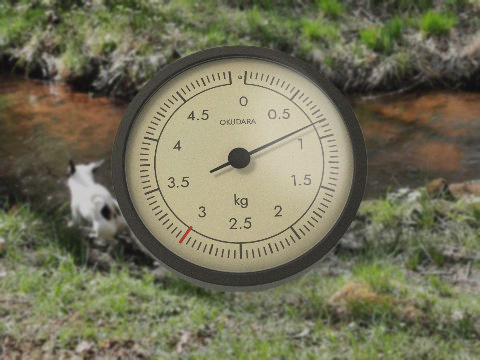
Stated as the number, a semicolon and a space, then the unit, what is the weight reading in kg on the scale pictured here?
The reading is 0.85; kg
